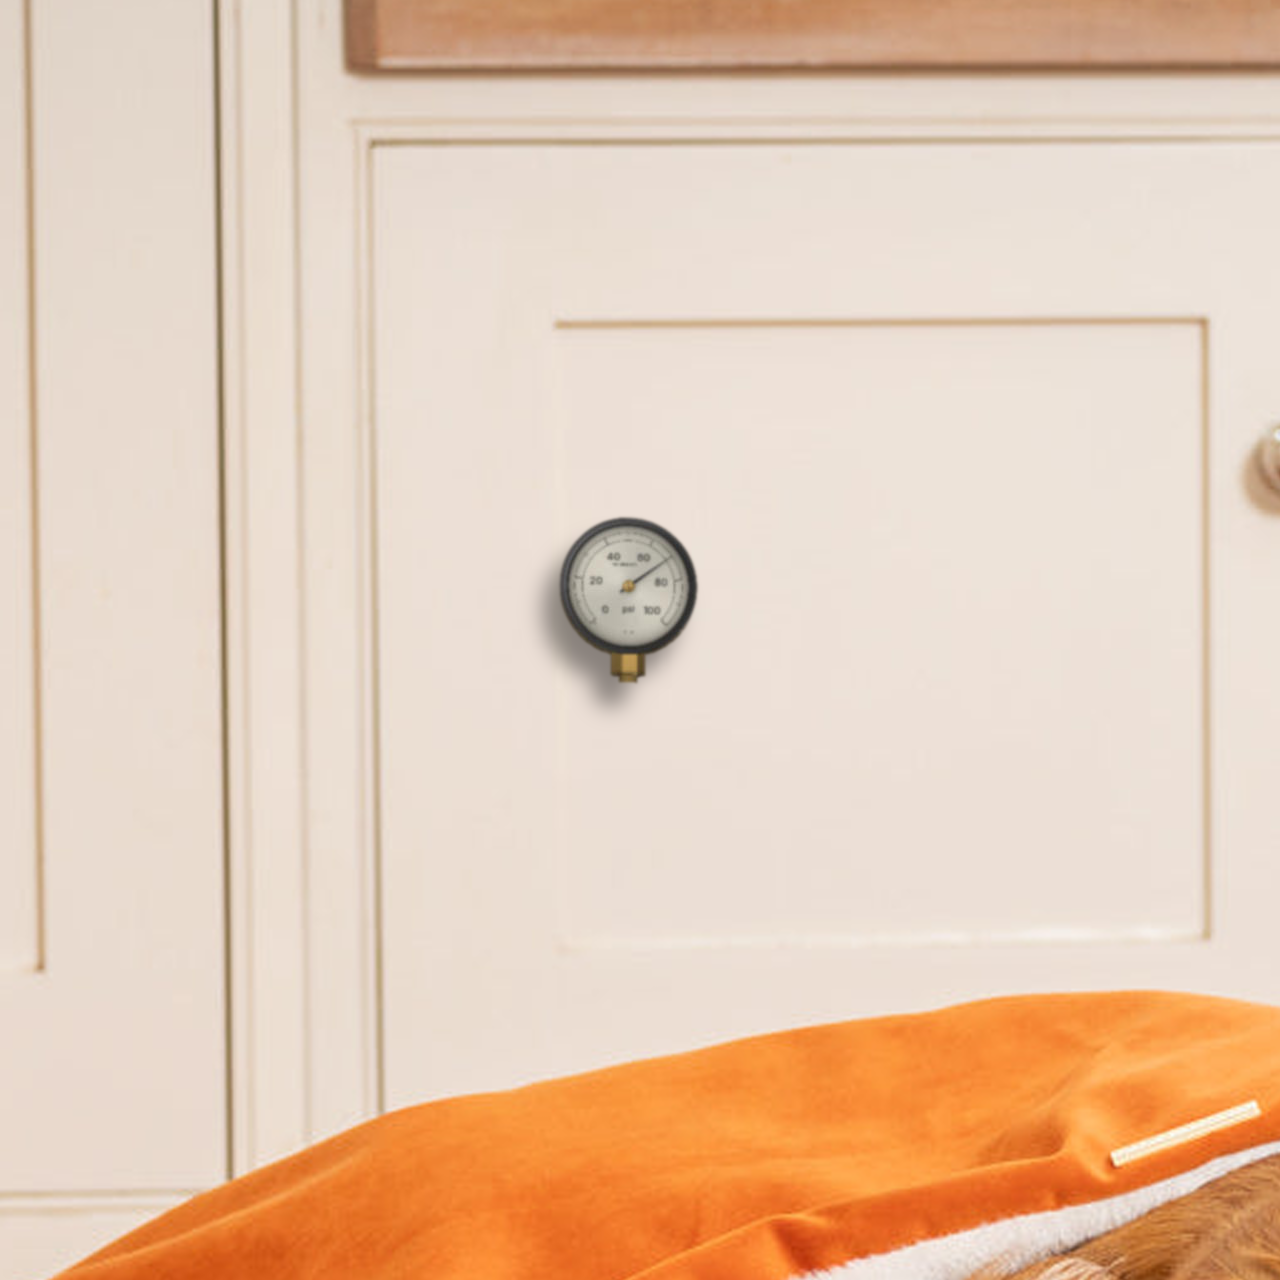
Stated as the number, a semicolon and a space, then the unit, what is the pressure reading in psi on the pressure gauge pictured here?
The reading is 70; psi
